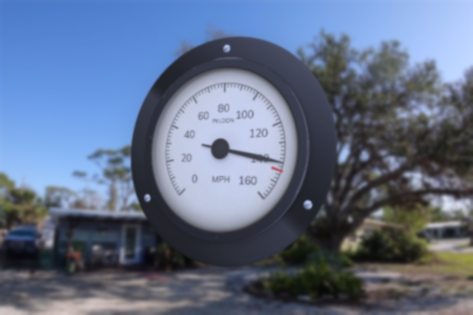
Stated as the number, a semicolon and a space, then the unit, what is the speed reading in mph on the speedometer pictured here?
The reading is 140; mph
